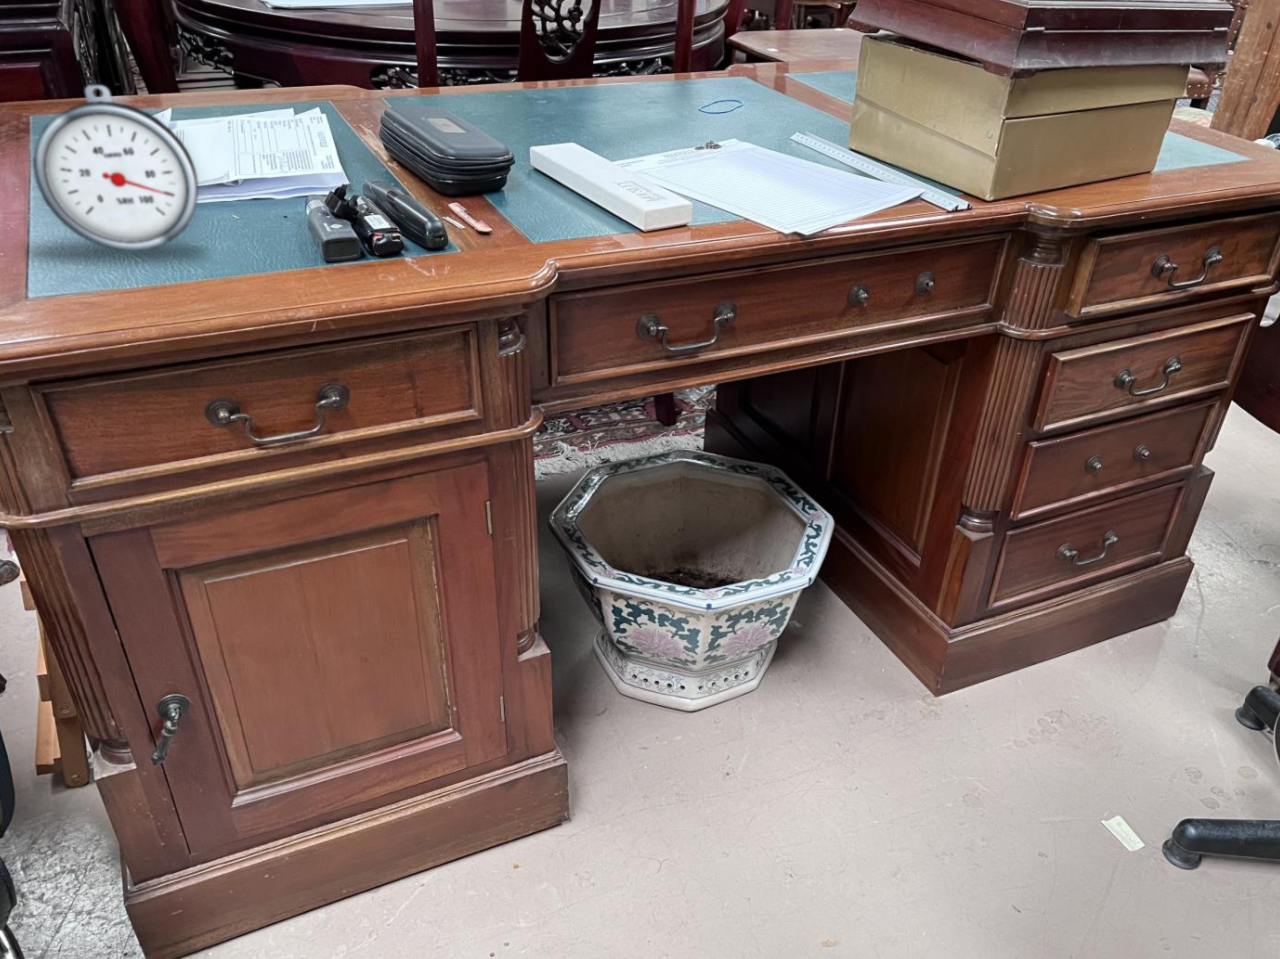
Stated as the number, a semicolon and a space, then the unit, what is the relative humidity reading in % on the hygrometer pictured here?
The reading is 90; %
